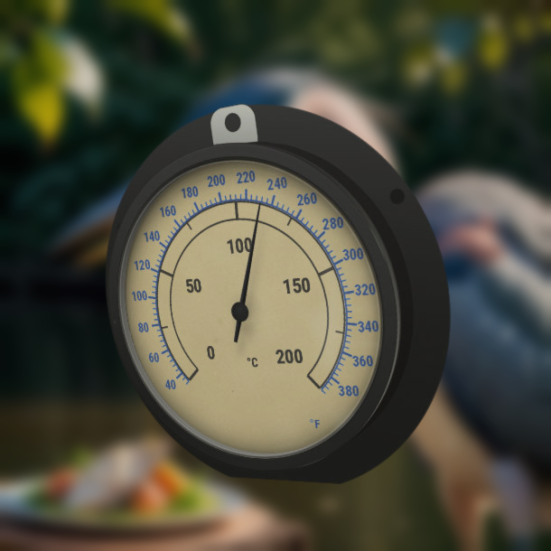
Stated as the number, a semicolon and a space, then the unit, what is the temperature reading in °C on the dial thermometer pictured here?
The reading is 112.5; °C
